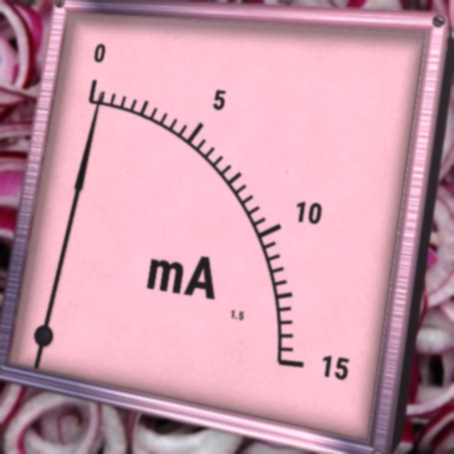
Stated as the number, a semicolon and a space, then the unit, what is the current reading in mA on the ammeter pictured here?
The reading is 0.5; mA
